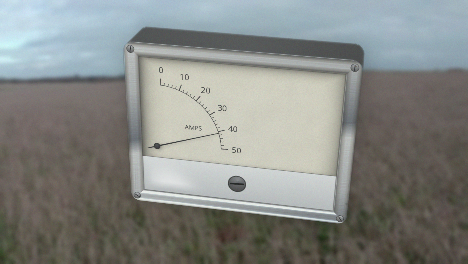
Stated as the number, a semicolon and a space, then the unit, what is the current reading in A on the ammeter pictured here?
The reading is 40; A
